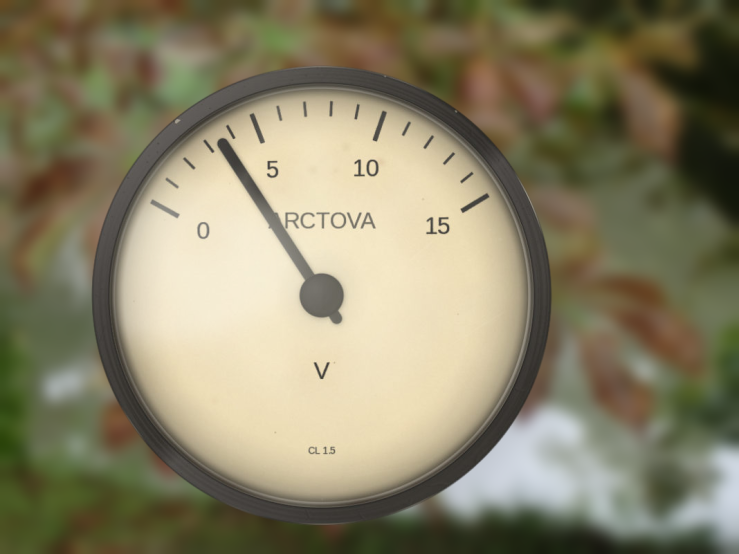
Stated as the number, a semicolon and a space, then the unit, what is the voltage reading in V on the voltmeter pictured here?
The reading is 3.5; V
